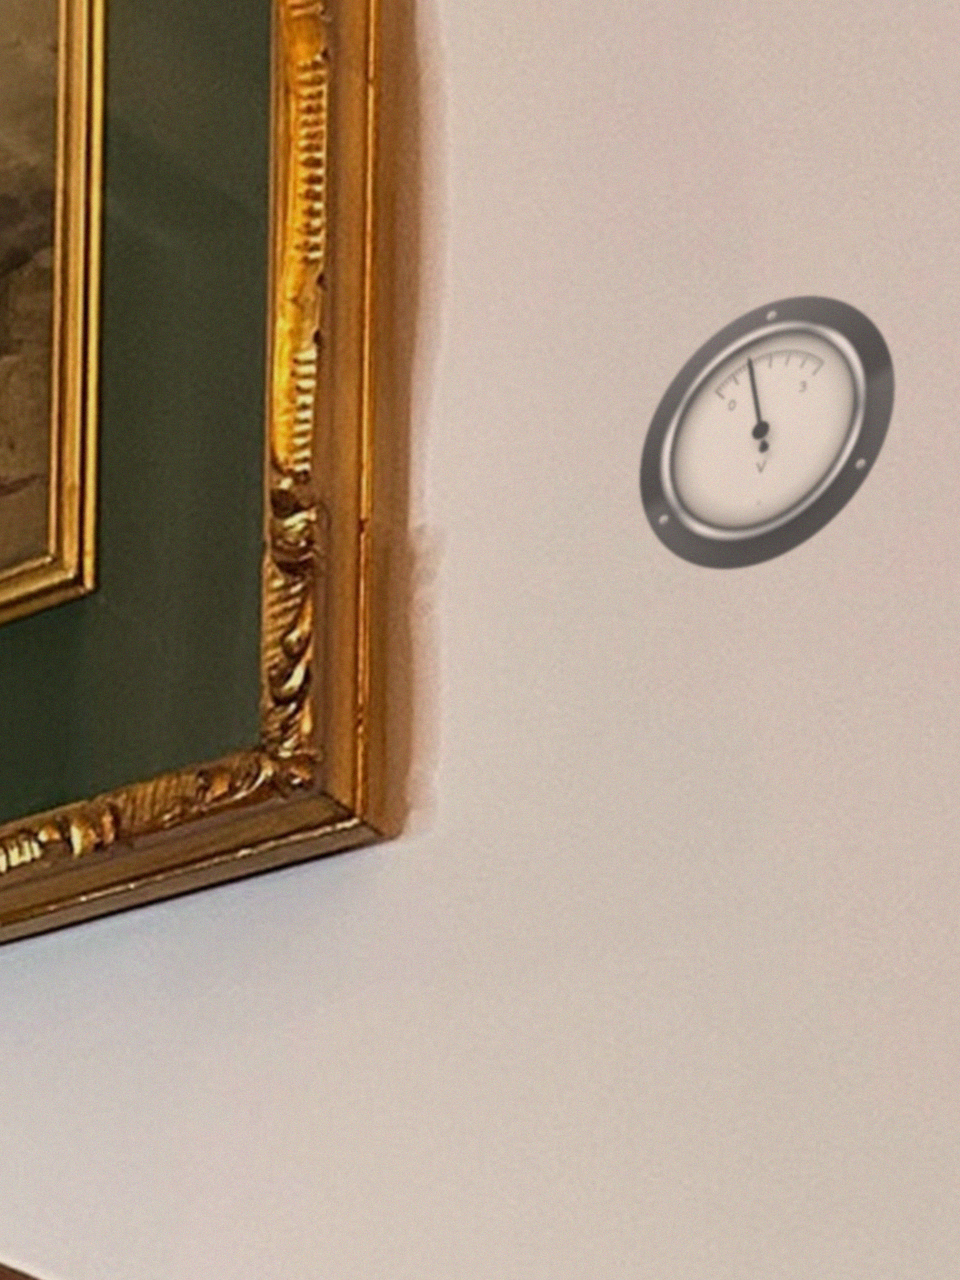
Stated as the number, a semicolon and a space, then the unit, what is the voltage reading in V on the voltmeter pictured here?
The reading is 1; V
